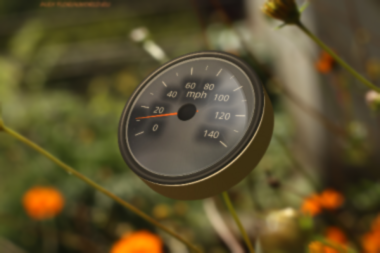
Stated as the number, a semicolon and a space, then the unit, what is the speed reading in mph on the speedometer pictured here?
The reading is 10; mph
